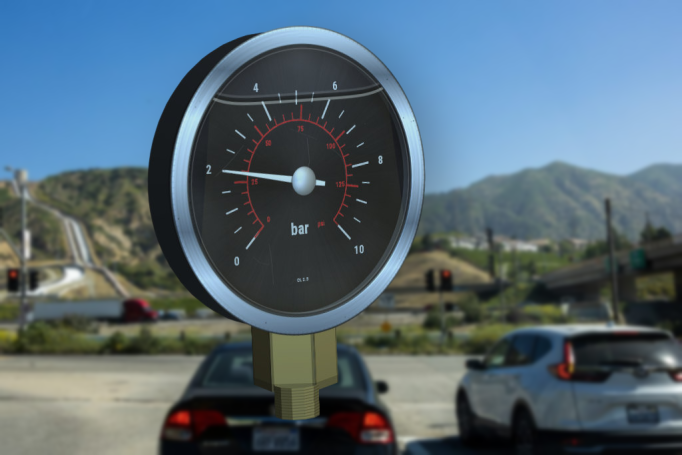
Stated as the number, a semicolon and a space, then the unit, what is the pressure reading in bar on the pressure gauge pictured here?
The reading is 2; bar
